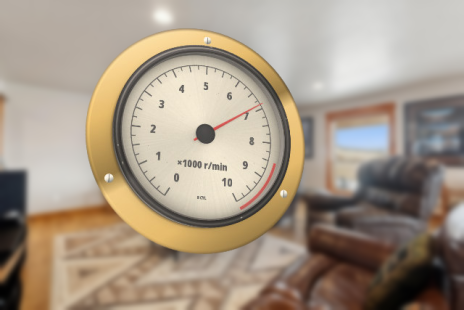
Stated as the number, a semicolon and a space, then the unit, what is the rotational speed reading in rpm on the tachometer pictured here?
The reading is 6875; rpm
